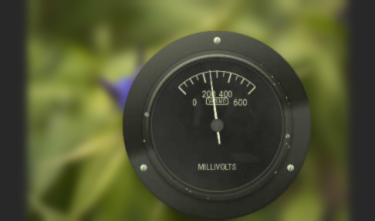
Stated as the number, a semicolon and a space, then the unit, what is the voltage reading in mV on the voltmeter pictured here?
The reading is 250; mV
